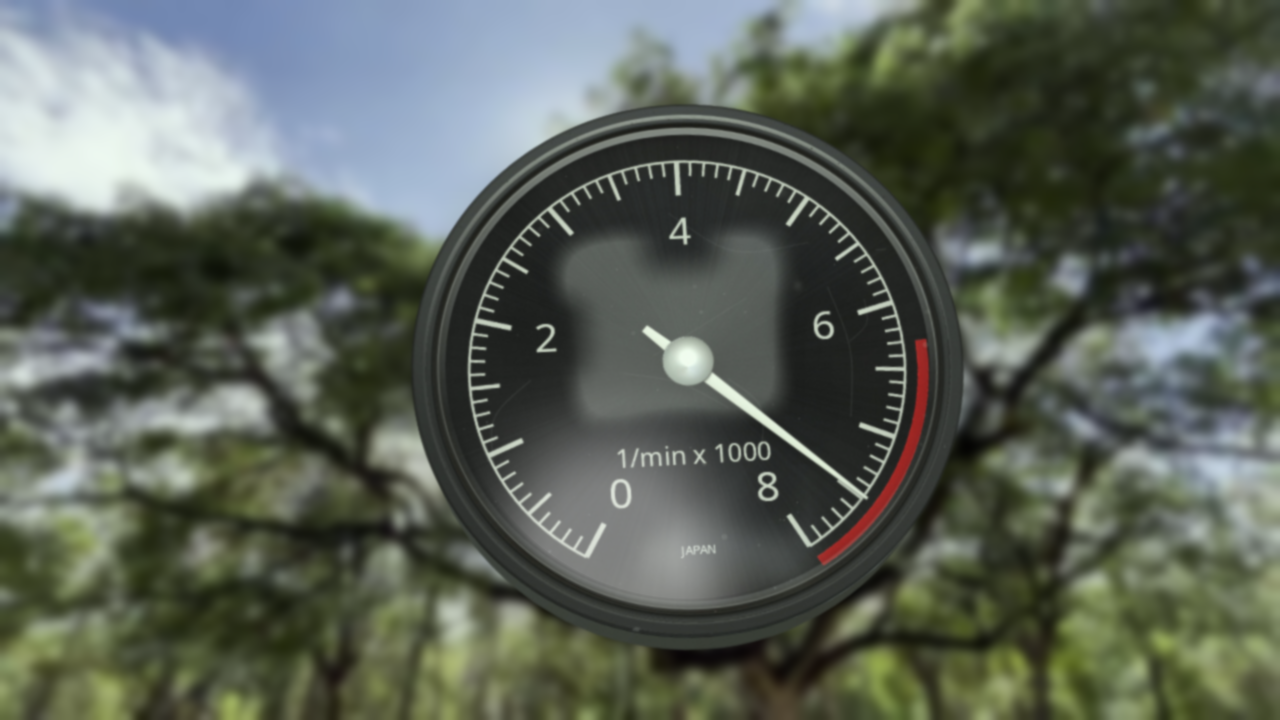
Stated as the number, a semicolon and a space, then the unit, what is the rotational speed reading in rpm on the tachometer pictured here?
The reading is 7500; rpm
